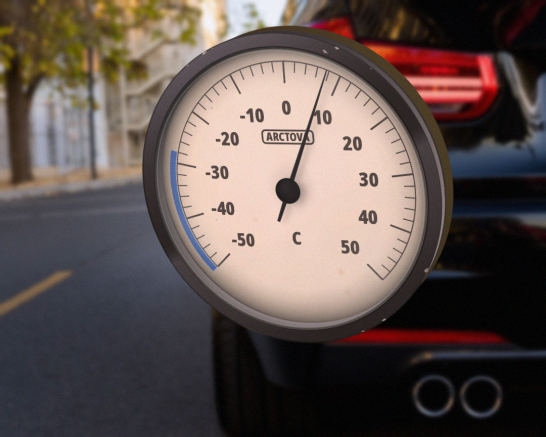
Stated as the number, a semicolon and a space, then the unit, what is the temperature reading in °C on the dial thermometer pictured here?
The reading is 8; °C
